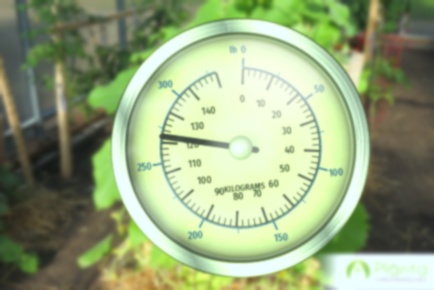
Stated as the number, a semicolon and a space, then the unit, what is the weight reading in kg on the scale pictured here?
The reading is 122; kg
